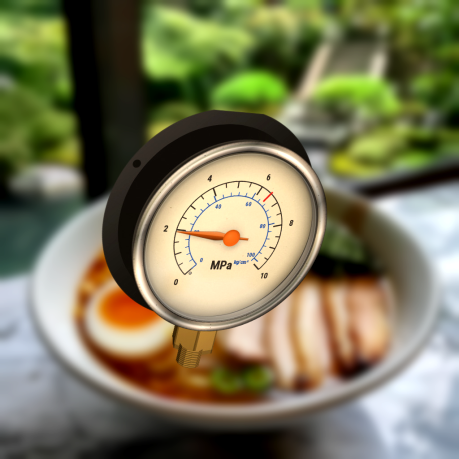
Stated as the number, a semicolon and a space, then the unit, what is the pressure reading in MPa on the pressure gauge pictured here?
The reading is 2; MPa
